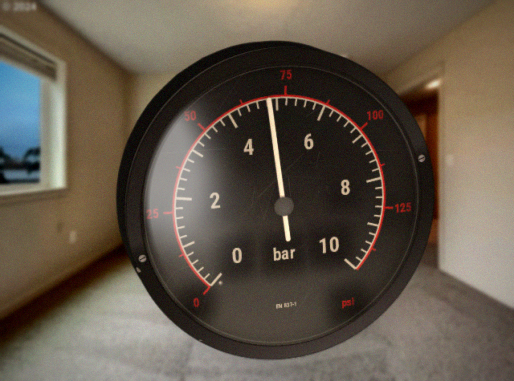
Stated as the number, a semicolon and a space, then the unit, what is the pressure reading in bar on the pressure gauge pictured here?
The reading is 4.8; bar
